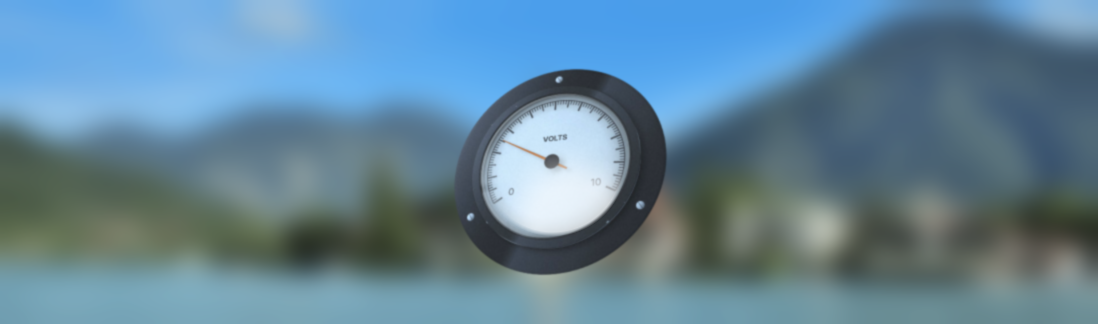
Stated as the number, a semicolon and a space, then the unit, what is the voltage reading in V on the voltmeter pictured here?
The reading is 2.5; V
